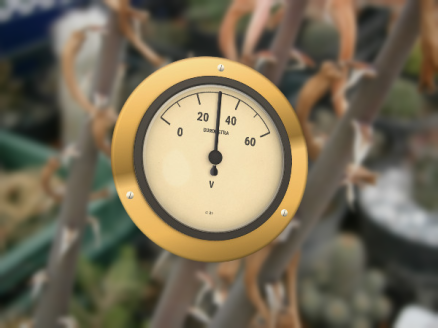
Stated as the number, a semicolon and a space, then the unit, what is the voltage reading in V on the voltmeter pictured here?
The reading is 30; V
